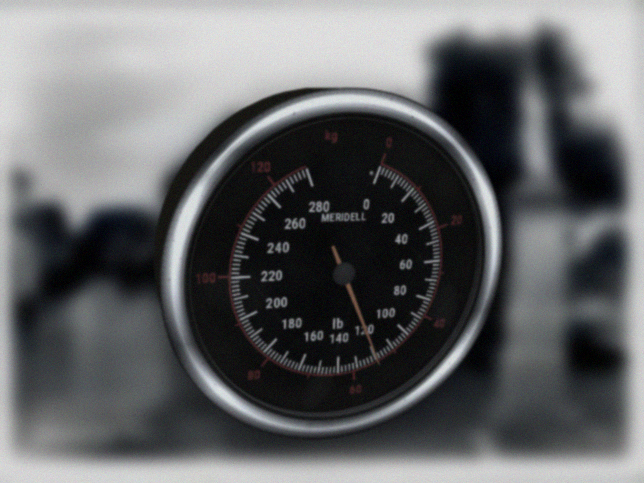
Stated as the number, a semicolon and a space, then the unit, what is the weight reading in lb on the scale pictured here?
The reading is 120; lb
